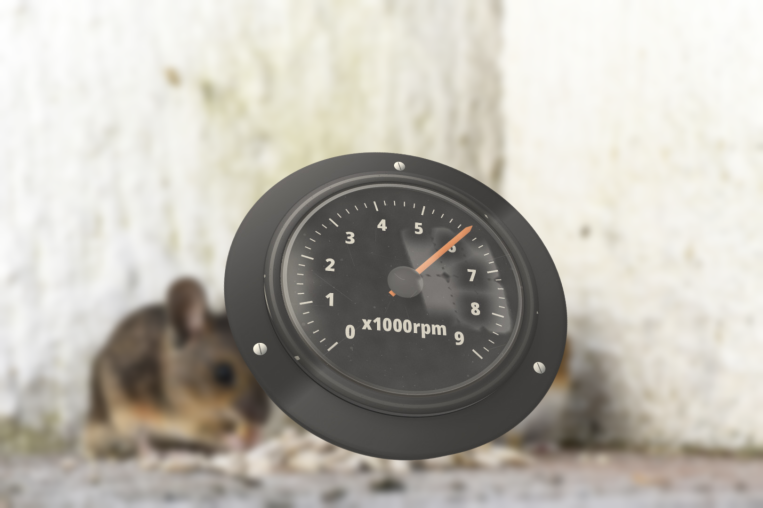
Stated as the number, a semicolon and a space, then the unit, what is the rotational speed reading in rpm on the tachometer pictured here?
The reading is 6000; rpm
